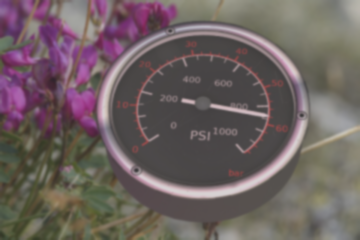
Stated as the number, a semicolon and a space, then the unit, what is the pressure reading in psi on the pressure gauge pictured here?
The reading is 850; psi
